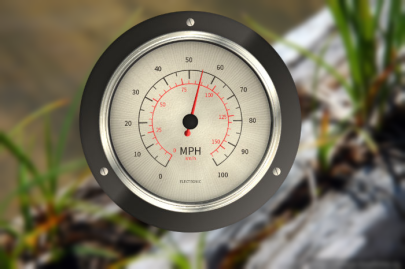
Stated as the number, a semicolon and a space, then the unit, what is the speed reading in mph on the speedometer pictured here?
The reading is 55; mph
